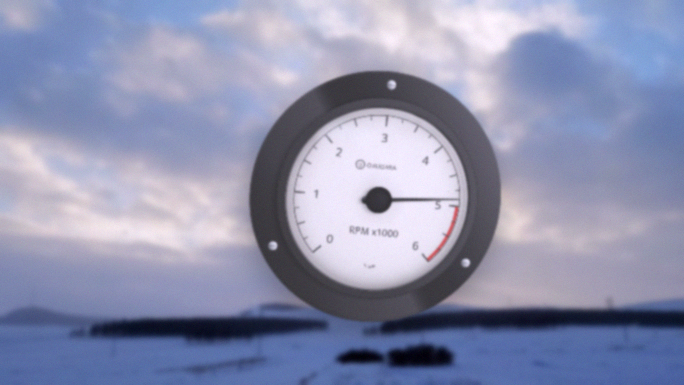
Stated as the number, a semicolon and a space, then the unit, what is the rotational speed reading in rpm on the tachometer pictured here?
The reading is 4875; rpm
